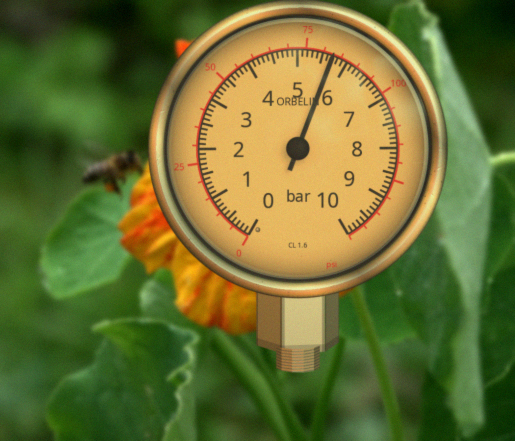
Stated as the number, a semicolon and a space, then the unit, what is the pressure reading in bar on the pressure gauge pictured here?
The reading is 5.7; bar
